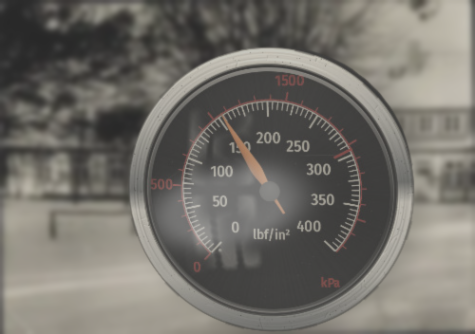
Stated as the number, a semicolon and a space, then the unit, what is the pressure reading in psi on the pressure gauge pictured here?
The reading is 155; psi
